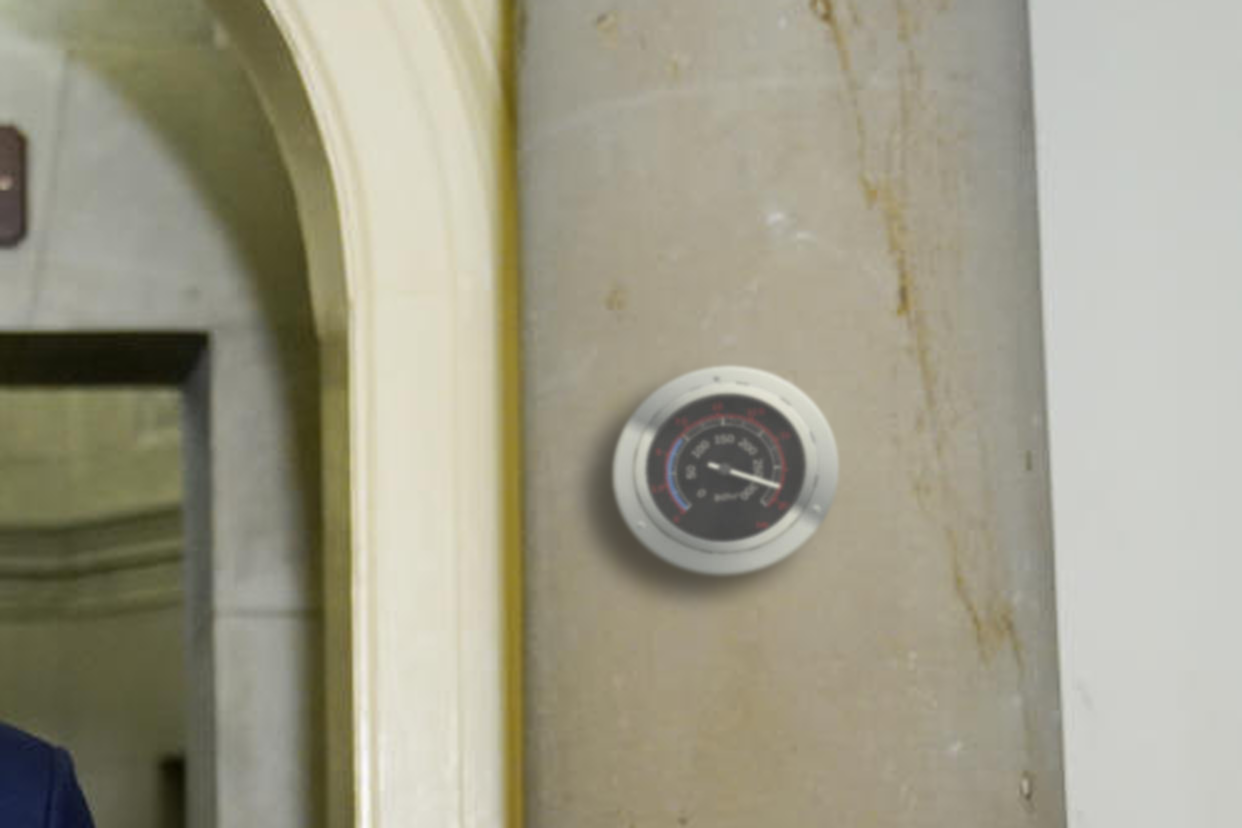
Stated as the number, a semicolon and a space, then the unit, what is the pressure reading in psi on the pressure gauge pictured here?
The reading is 275; psi
